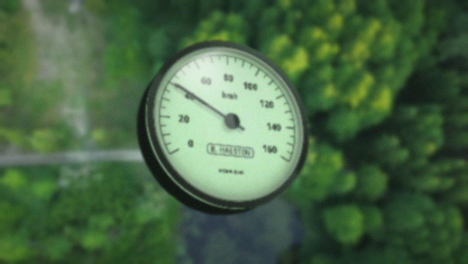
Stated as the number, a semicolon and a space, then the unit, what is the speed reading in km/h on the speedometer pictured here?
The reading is 40; km/h
